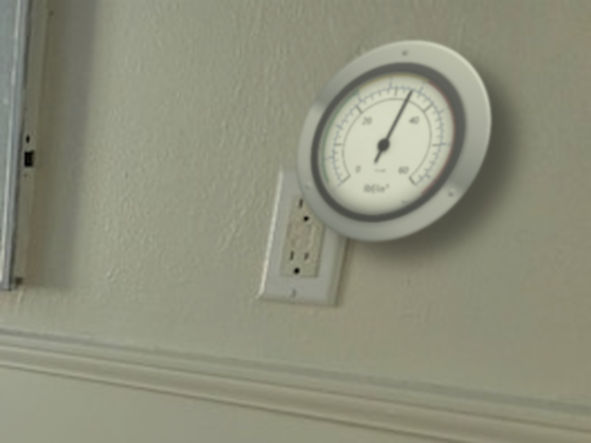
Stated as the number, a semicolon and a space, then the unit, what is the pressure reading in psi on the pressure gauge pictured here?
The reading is 34; psi
